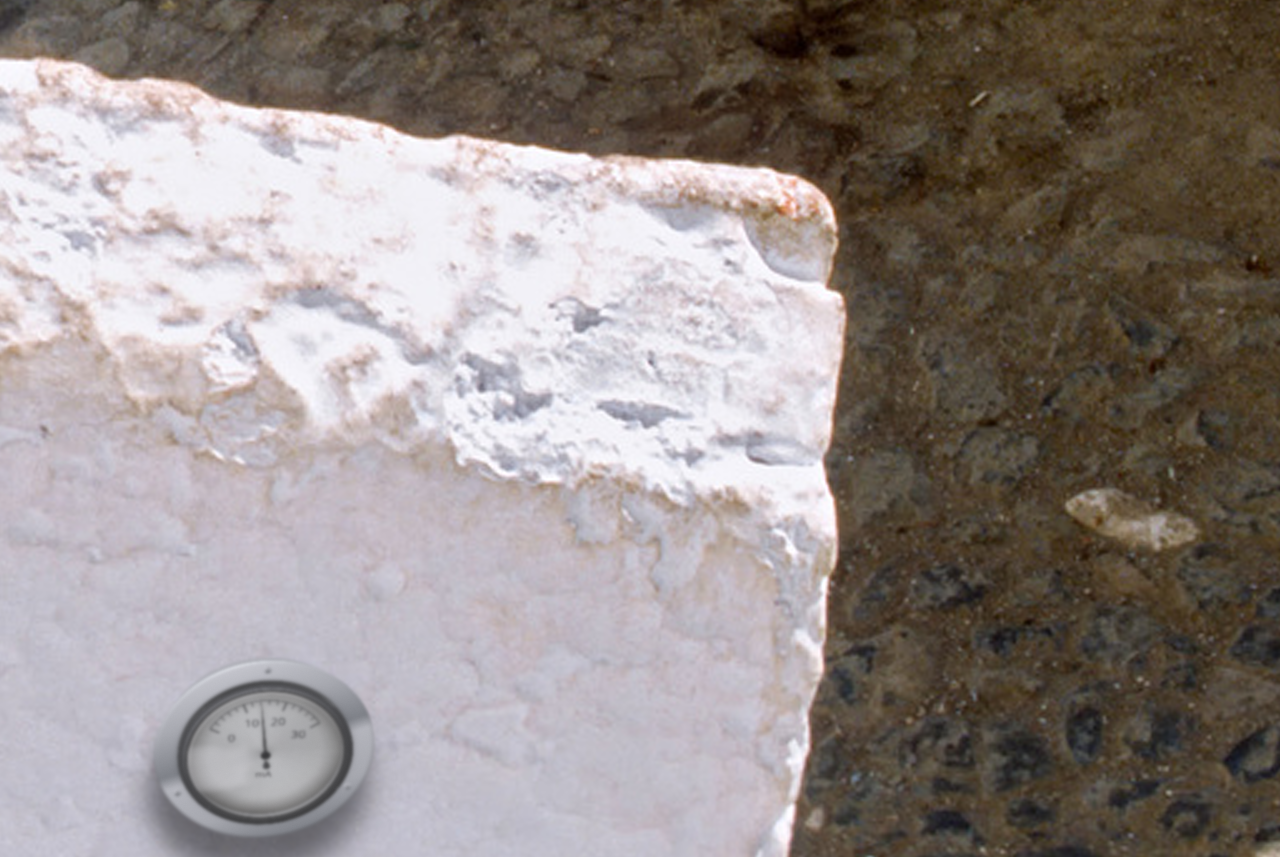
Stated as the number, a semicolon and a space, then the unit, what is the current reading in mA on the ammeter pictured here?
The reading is 14; mA
